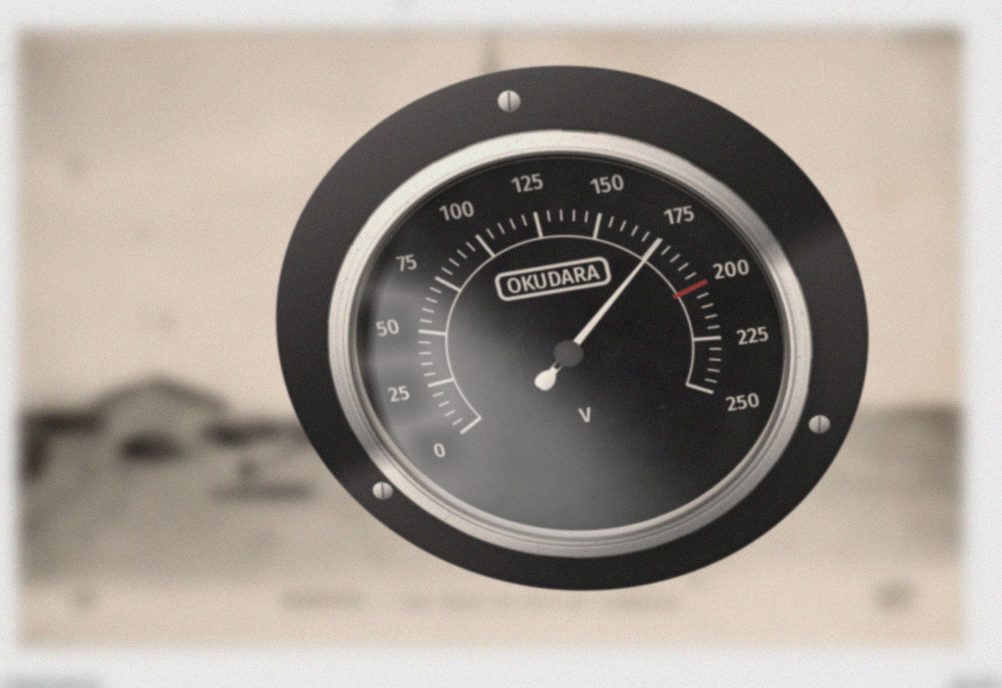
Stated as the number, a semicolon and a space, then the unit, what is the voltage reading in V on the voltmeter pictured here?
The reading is 175; V
